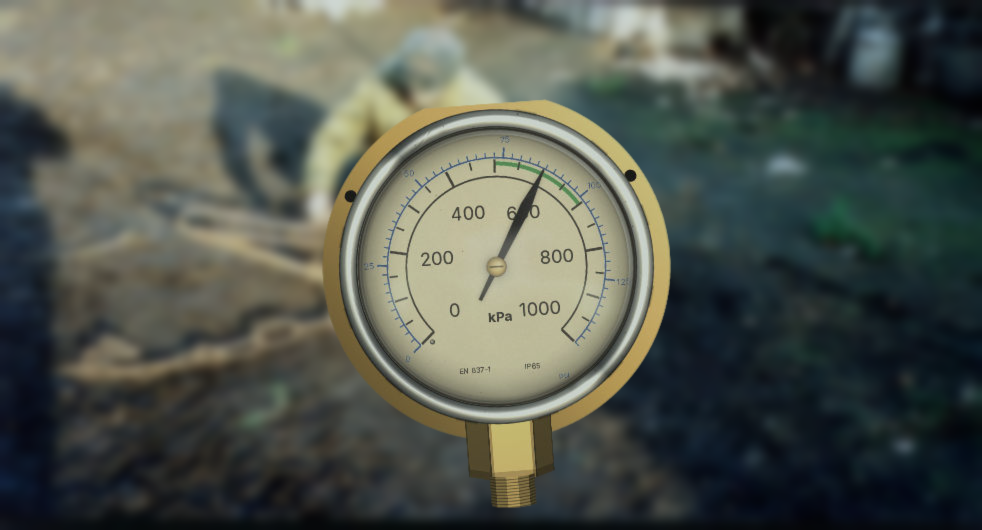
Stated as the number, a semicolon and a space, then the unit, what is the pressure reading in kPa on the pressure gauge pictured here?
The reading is 600; kPa
